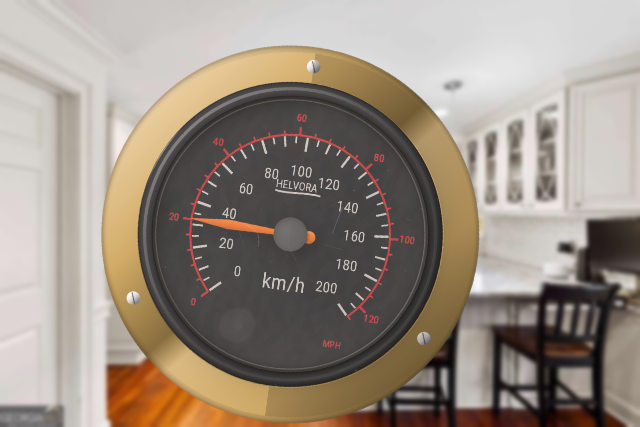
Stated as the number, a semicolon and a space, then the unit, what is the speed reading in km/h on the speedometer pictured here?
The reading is 32.5; km/h
